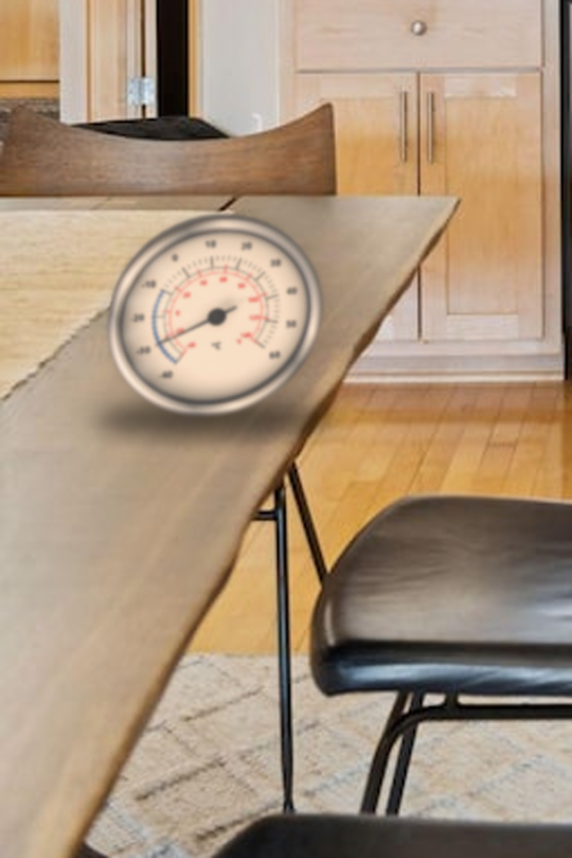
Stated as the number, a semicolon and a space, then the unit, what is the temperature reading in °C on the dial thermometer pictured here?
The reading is -30; °C
